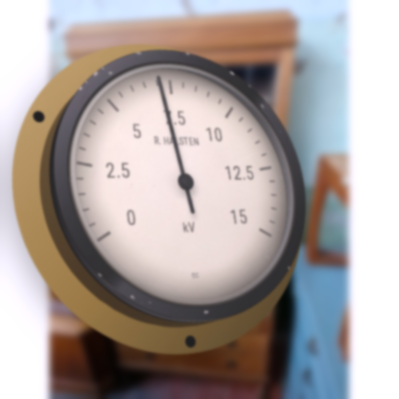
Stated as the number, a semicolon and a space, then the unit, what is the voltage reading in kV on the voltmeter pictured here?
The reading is 7; kV
